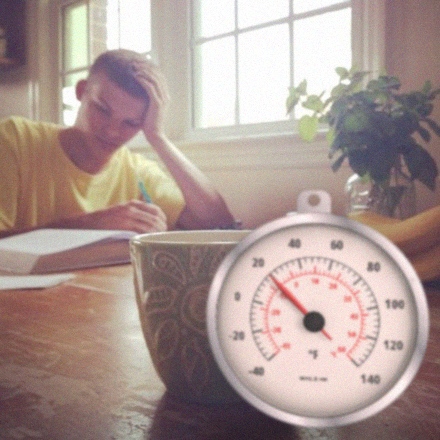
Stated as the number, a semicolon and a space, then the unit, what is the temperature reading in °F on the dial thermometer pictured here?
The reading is 20; °F
